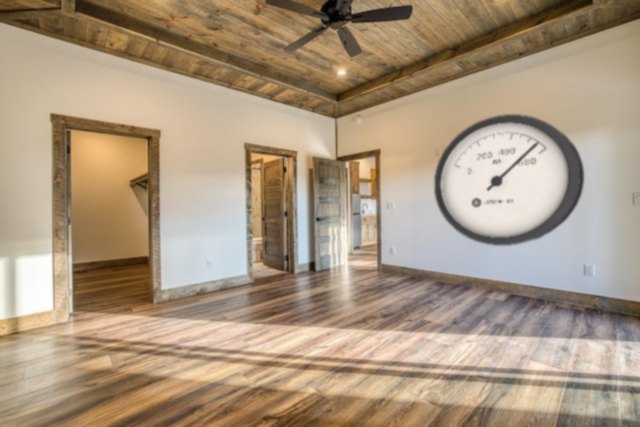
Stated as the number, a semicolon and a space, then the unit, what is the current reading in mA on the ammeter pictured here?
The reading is 550; mA
